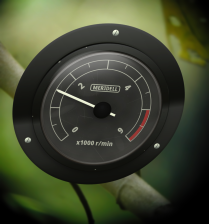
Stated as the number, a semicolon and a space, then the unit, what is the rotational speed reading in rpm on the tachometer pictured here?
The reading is 1500; rpm
